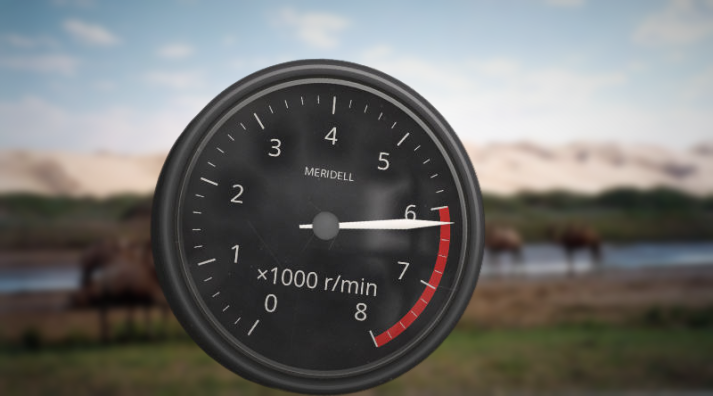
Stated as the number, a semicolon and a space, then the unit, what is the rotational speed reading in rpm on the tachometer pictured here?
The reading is 6200; rpm
